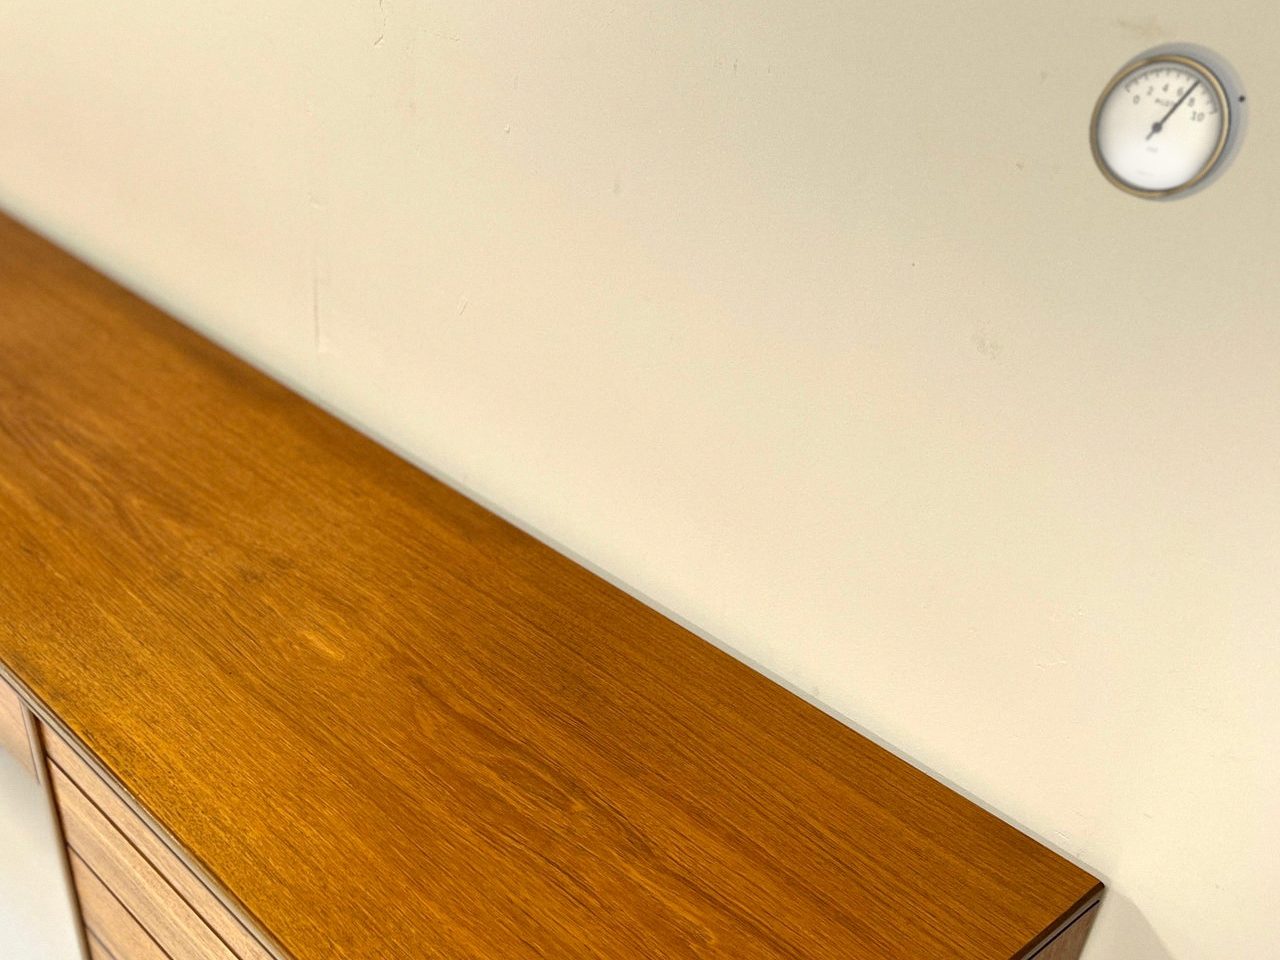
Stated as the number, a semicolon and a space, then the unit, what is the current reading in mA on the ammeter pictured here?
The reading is 7; mA
